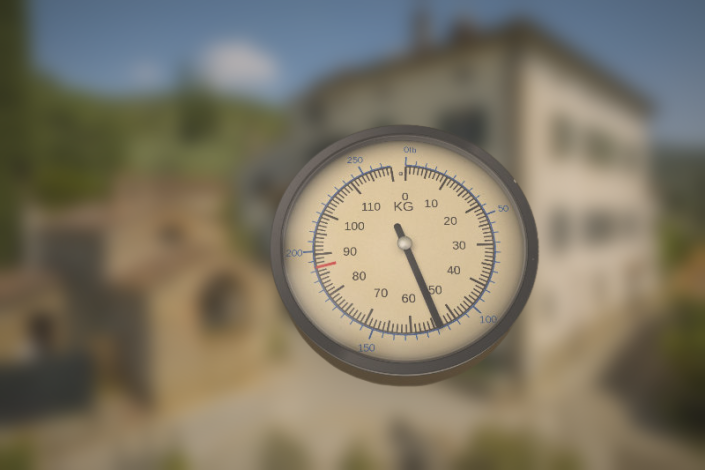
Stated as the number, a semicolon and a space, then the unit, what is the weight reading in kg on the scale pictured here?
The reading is 54; kg
